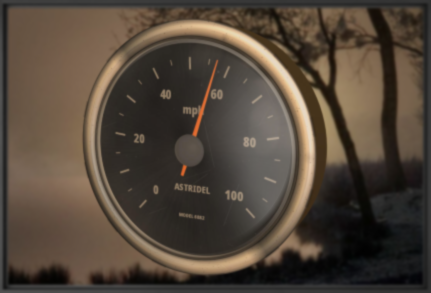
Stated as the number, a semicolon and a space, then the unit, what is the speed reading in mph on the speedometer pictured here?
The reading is 57.5; mph
